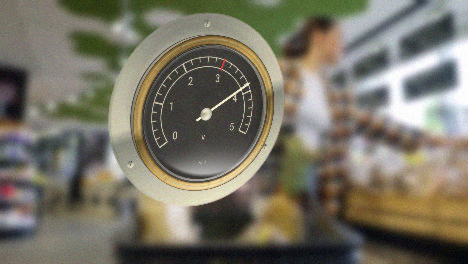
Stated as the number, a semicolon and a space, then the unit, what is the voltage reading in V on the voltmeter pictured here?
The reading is 3.8; V
